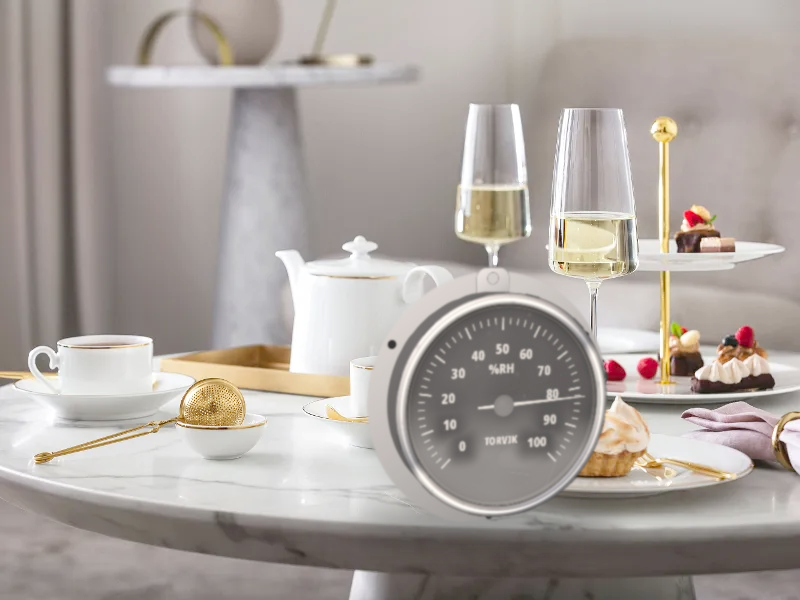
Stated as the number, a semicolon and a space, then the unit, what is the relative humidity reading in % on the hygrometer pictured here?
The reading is 82; %
